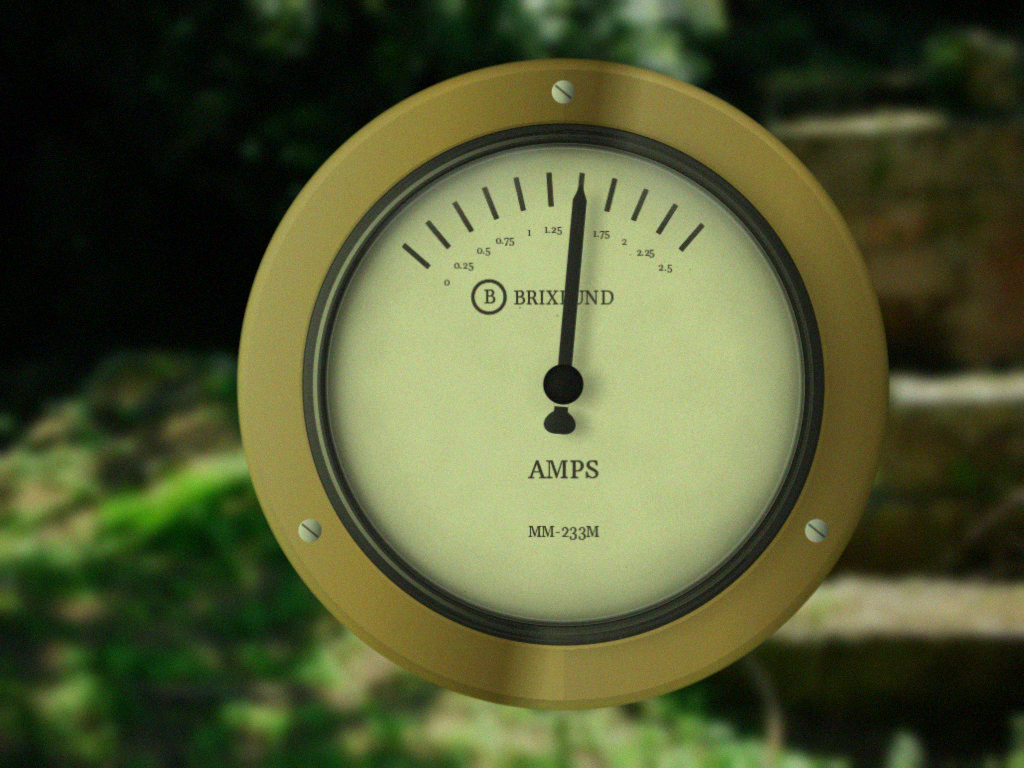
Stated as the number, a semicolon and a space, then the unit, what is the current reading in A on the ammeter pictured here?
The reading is 1.5; A
